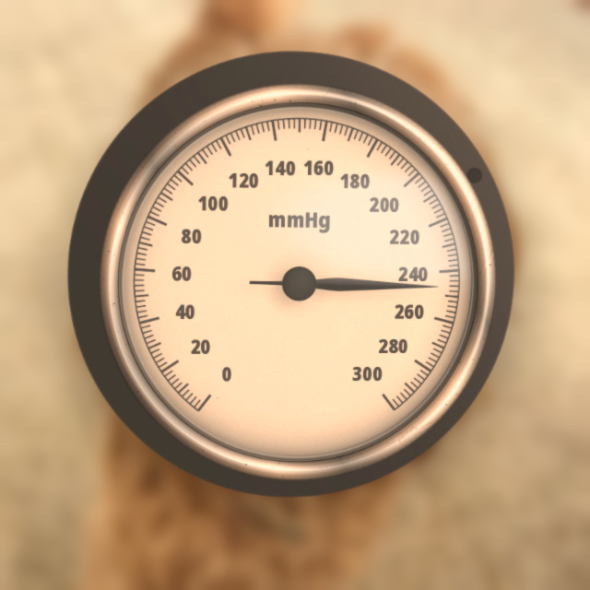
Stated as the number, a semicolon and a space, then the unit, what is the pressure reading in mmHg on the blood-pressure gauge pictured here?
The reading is 246; mmHg
